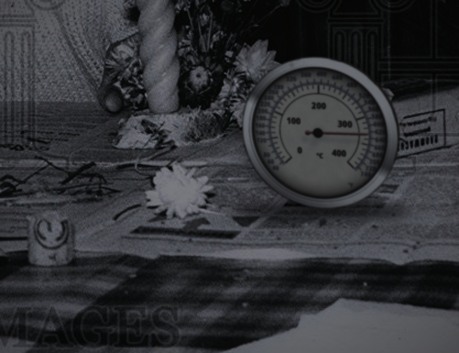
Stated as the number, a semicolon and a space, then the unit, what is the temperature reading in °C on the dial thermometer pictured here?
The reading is 330; °C
